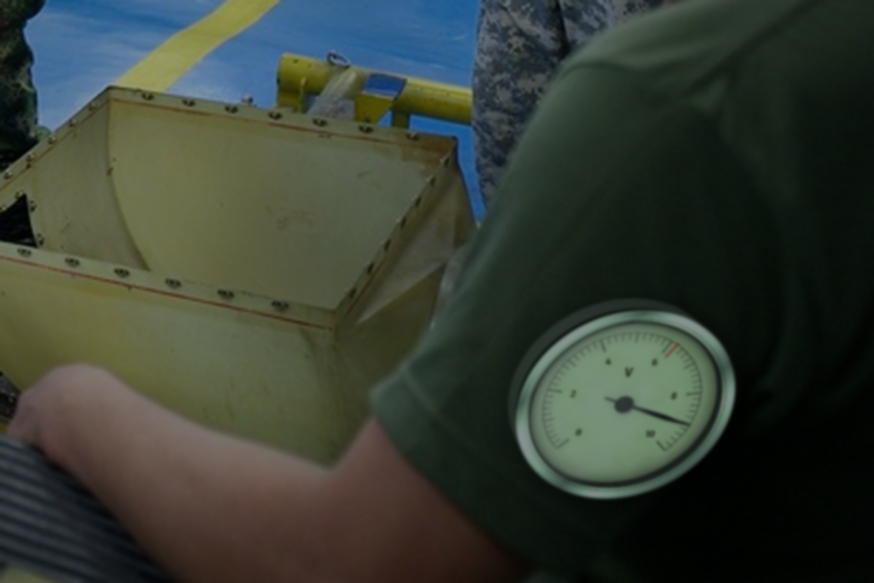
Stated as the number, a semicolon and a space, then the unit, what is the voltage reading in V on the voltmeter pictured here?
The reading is 9; V
